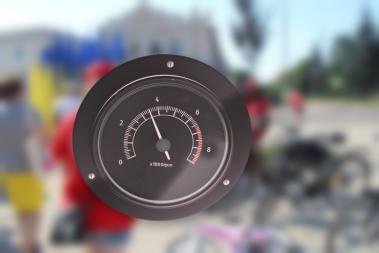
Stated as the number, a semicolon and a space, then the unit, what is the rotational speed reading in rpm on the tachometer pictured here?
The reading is 3500; rpm
